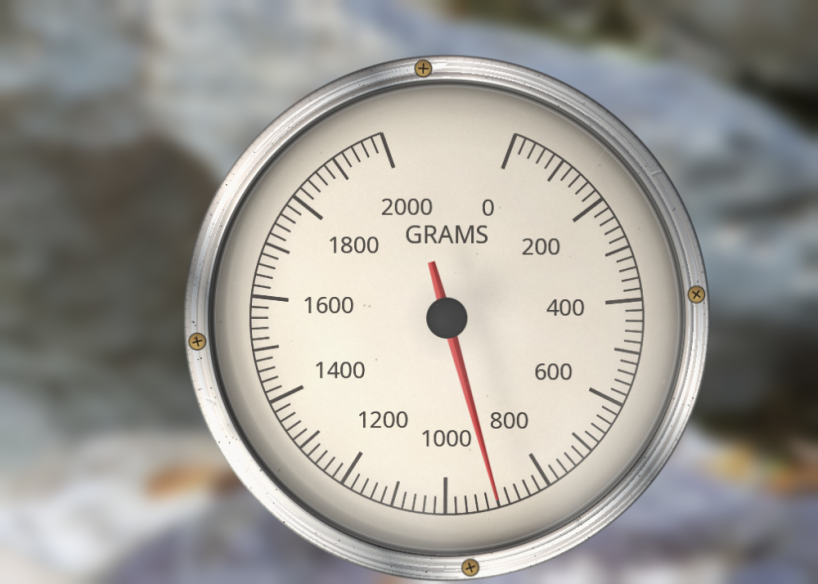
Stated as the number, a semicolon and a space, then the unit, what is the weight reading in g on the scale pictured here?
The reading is 900; g
